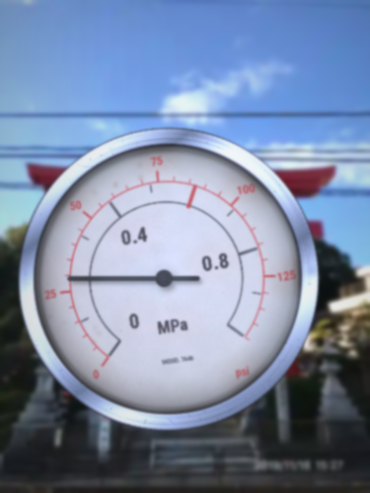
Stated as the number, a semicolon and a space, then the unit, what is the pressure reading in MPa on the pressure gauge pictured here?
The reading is 0.2; MPa
